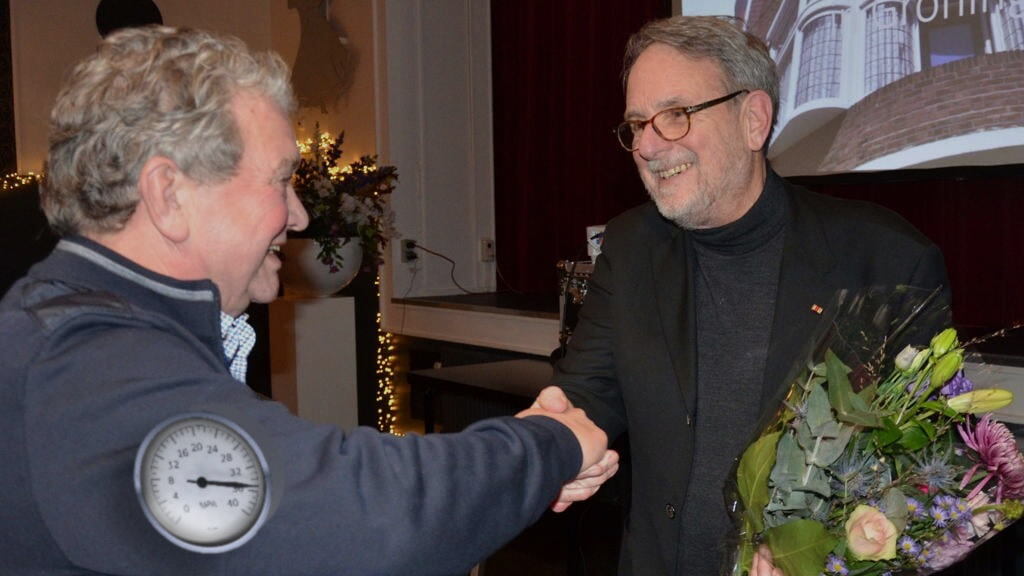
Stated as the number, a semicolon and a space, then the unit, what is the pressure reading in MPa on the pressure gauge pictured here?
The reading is 35; MPa
